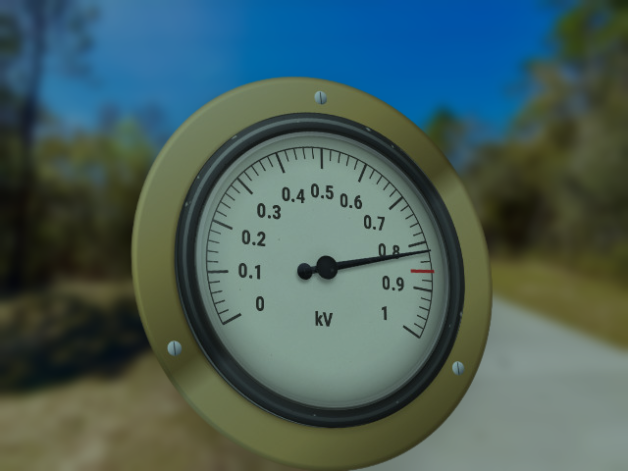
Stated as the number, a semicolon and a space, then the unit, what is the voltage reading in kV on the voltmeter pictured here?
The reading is 0.82; kV
